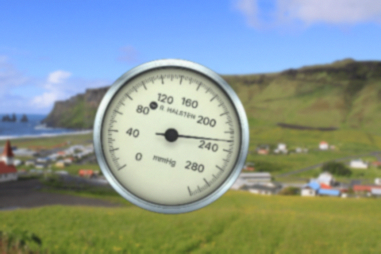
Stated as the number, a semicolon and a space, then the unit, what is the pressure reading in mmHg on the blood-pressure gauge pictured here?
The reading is 230; mmHg
